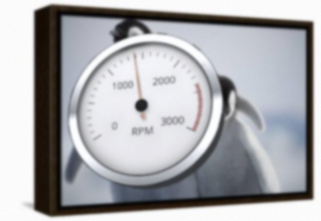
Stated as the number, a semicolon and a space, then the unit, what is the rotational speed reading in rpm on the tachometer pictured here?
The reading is 1400; rpm
